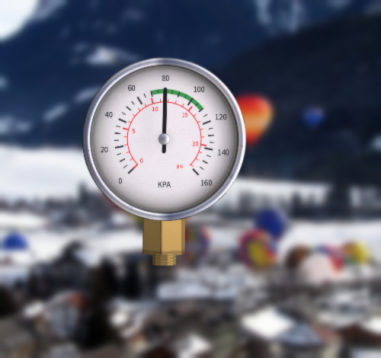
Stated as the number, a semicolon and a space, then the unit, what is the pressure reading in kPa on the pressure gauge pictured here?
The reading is 80; kPa
